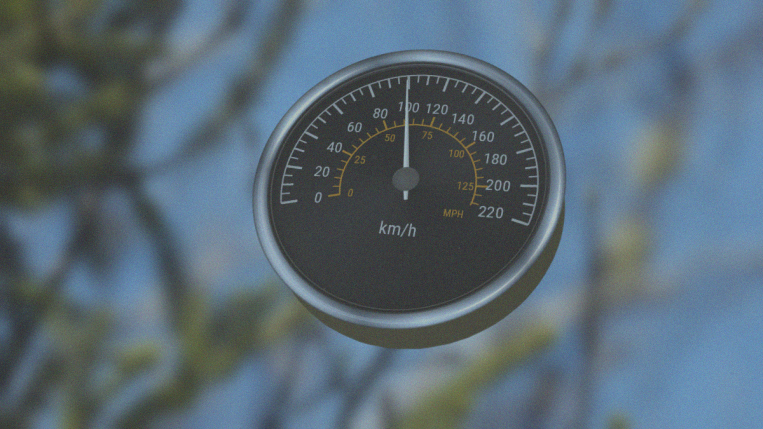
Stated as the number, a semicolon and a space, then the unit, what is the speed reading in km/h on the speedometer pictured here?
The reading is 100; km/h
